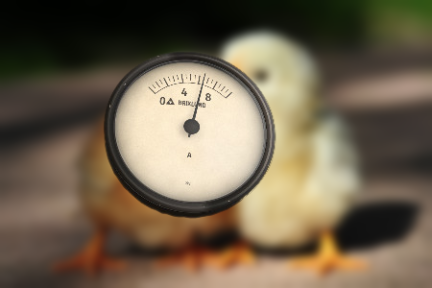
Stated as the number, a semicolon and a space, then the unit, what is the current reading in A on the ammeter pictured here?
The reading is 6.5; A
